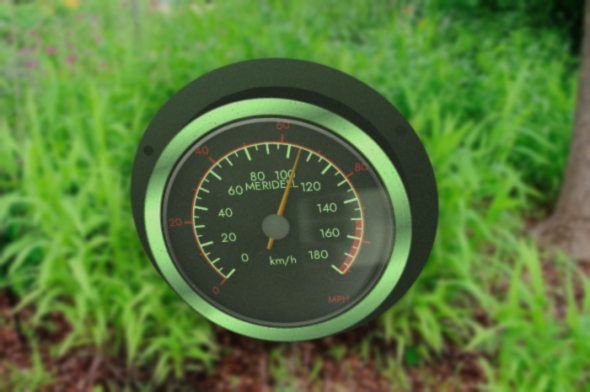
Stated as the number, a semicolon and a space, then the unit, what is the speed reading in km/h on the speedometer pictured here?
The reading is 105; km/h
